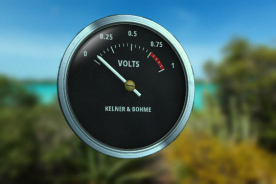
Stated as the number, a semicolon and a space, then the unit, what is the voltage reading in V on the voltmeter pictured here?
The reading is 0.05; V
